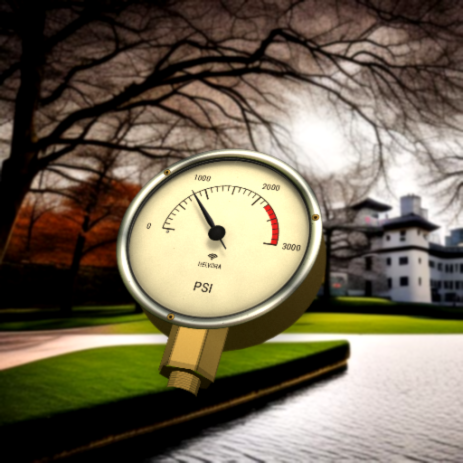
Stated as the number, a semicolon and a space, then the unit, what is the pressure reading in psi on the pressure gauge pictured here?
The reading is 800; psi
